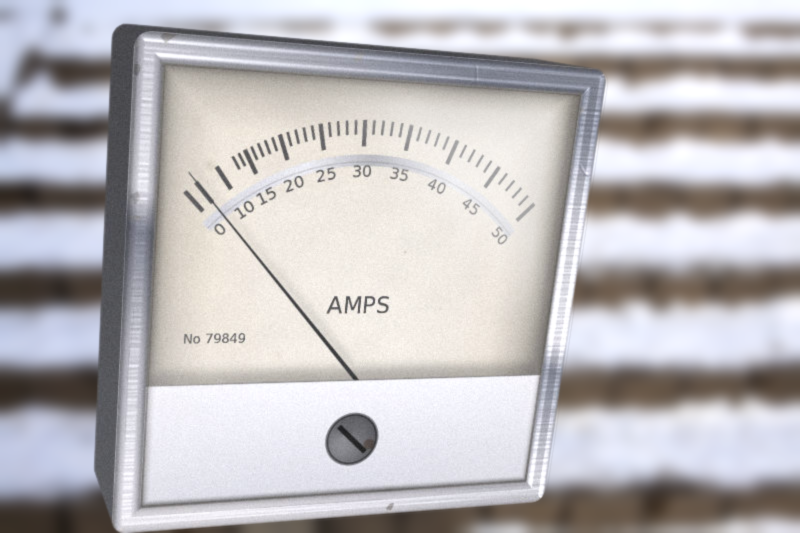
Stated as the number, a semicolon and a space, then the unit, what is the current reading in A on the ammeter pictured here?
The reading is 5; A
